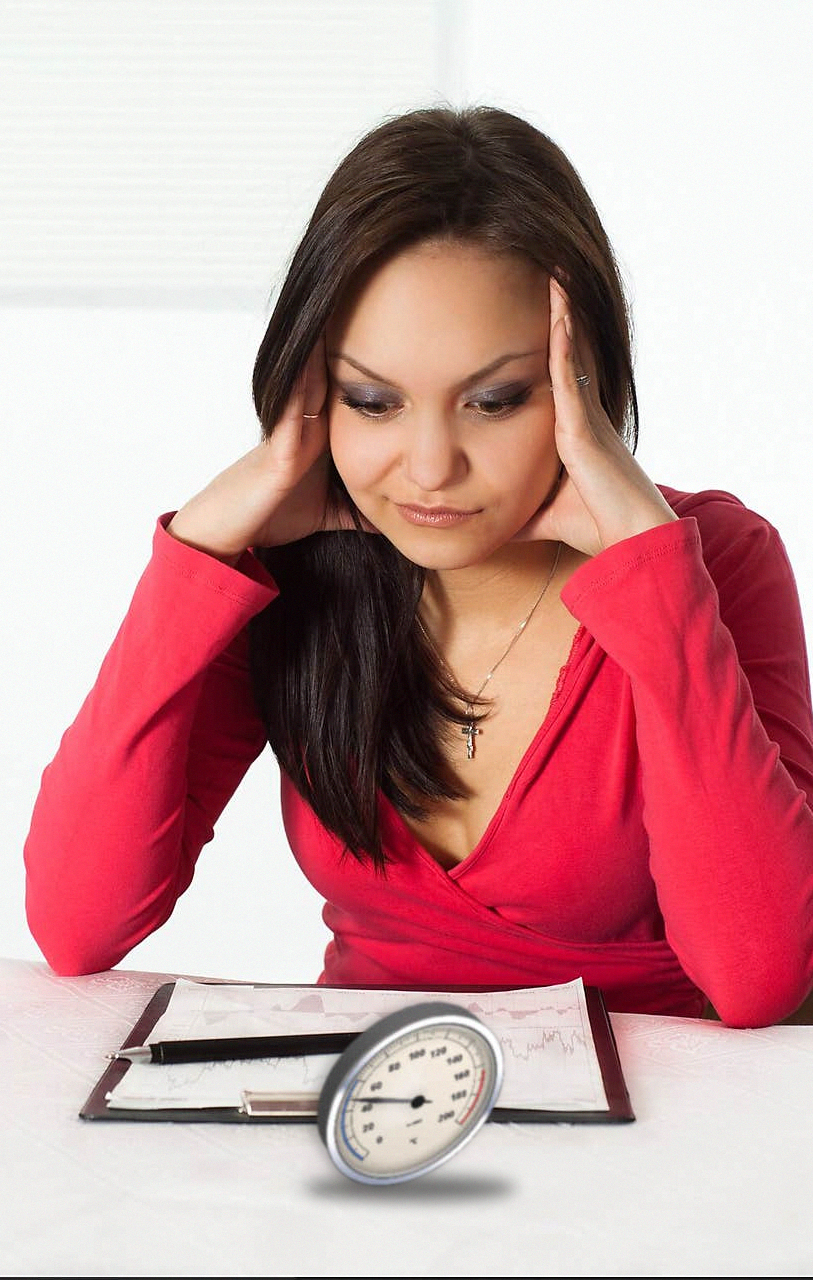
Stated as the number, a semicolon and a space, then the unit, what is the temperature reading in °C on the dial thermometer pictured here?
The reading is 50; °C
